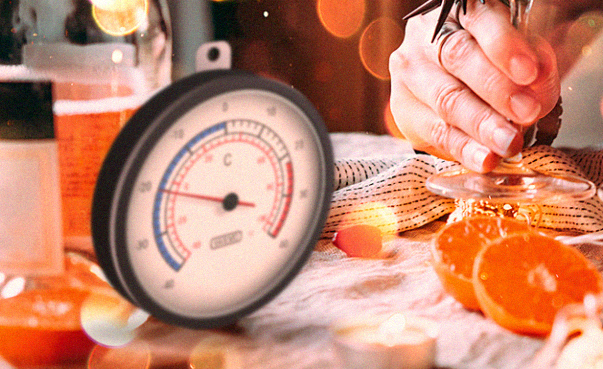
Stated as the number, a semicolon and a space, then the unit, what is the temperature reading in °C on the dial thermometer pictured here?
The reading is -20; °C
